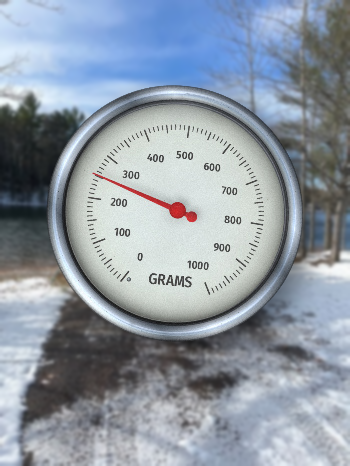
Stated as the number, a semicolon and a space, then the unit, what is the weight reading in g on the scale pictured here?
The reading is 250; g
